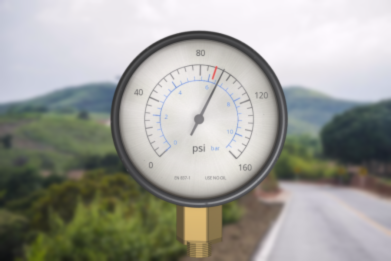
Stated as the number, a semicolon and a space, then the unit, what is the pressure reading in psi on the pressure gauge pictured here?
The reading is 95; psi
